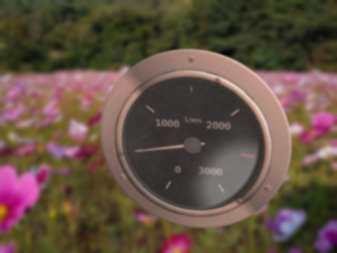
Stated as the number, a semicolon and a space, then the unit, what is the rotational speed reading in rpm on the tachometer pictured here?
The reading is 500; rpm
